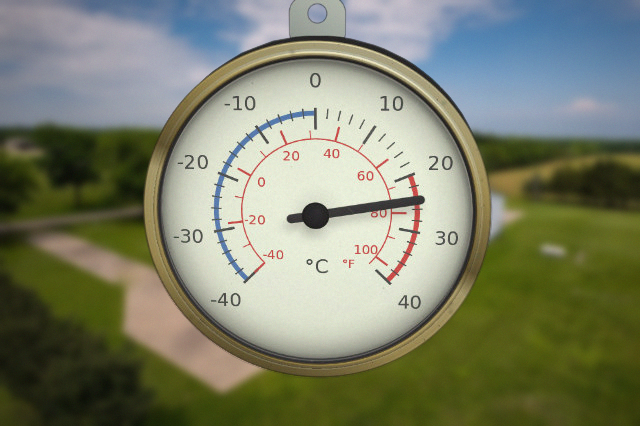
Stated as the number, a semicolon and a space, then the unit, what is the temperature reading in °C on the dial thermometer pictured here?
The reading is 24; °C
